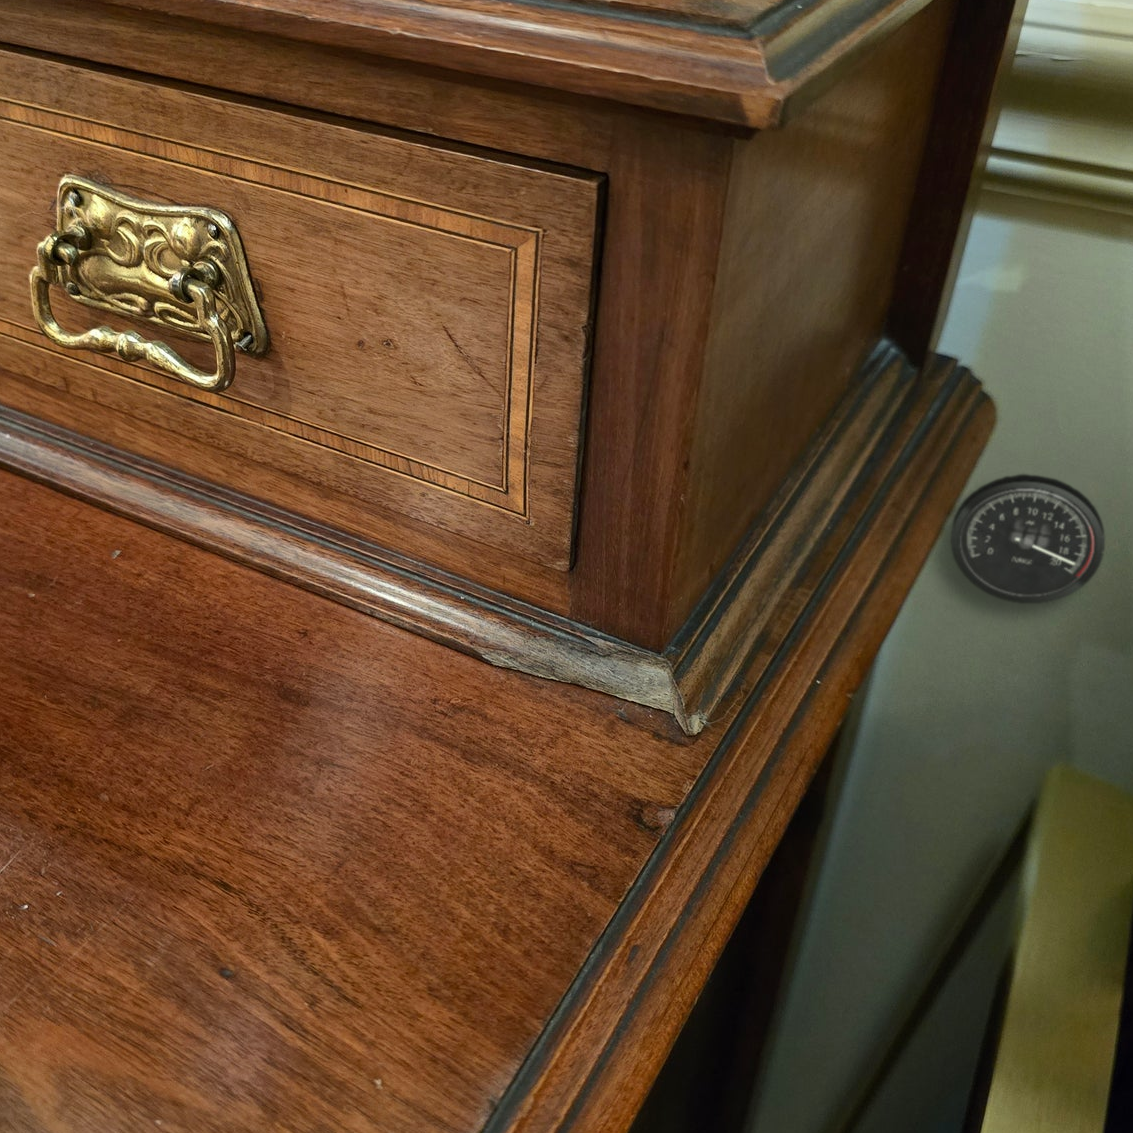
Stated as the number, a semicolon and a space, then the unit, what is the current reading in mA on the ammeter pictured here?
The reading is 19; mA
